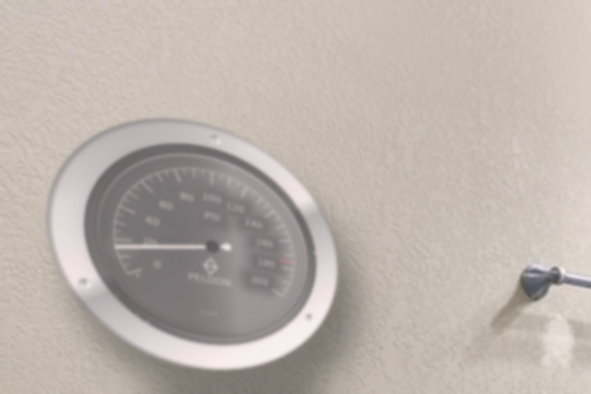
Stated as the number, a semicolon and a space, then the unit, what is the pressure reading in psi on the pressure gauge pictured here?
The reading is 15; psi
